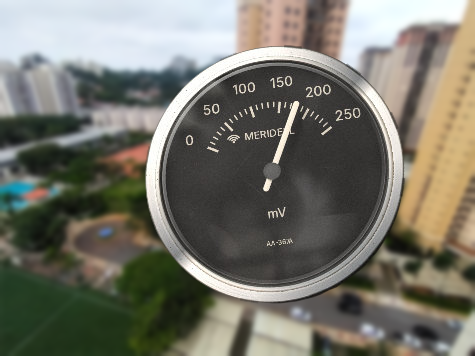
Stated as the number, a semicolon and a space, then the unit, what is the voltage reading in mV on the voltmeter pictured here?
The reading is 180; mV
